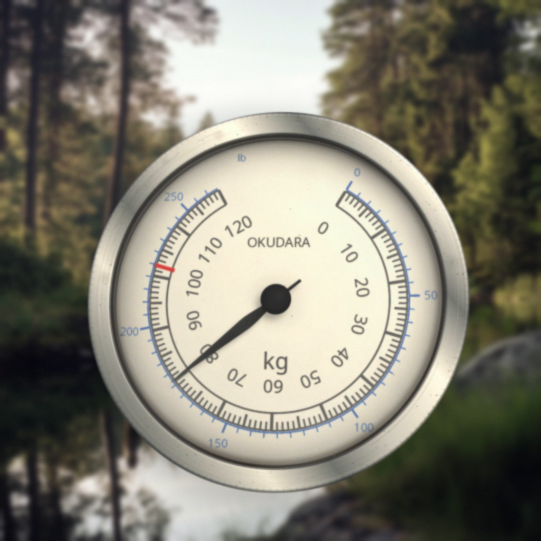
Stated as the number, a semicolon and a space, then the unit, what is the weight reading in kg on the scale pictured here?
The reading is 80; kg
